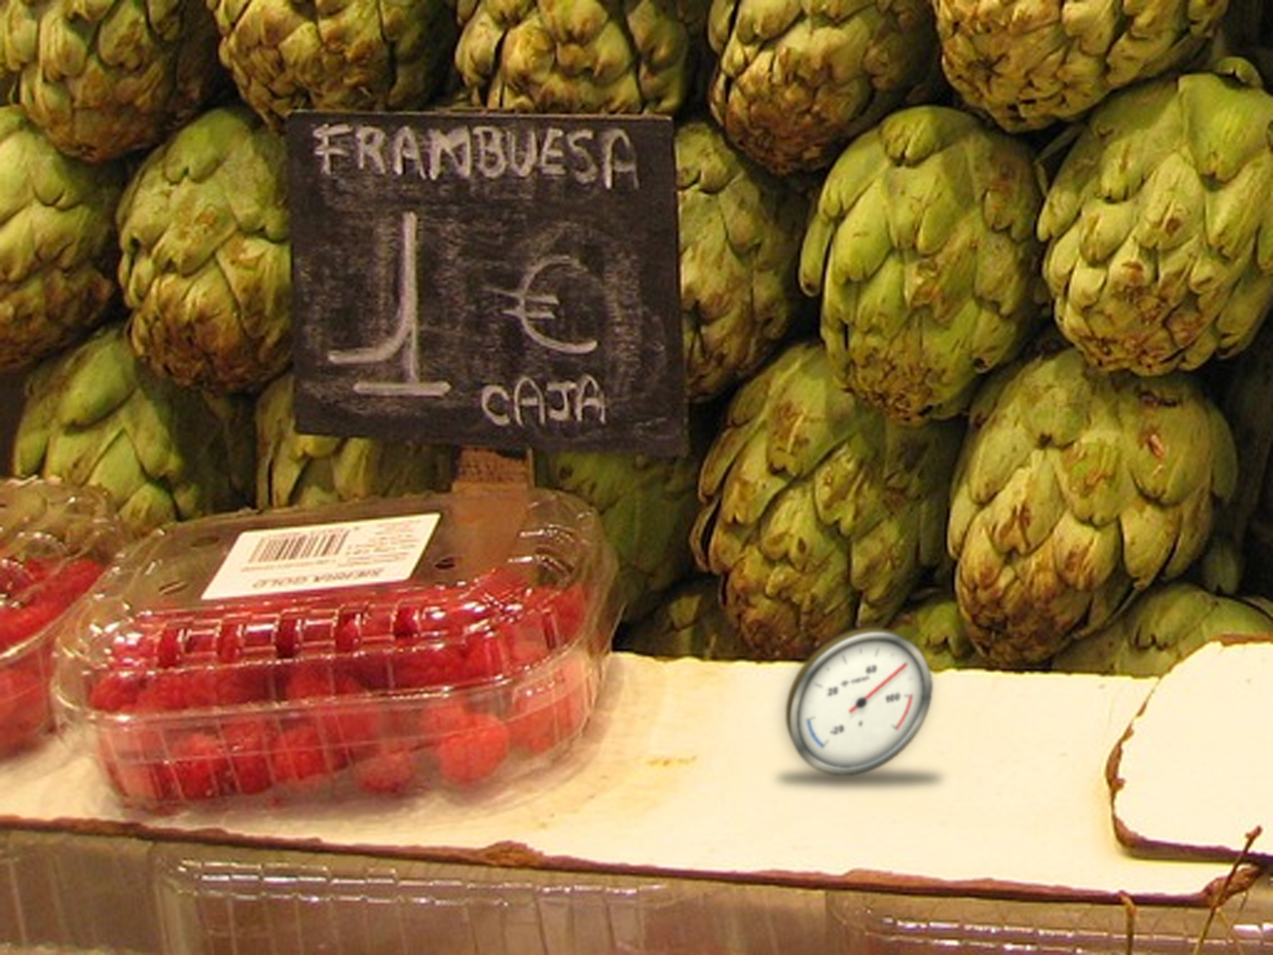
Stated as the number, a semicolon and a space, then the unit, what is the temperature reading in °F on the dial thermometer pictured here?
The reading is 80; °F
